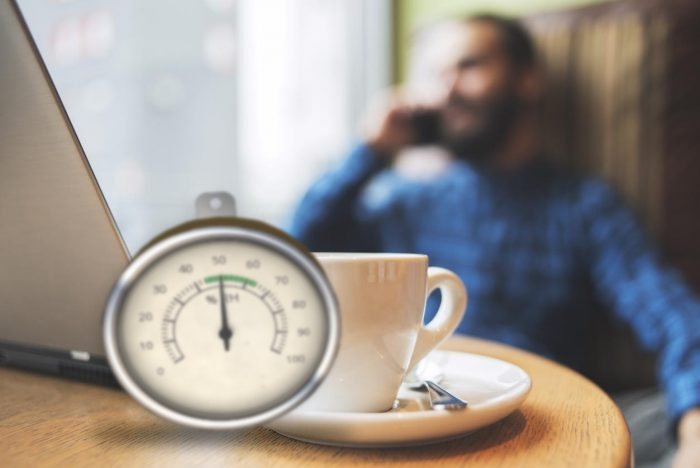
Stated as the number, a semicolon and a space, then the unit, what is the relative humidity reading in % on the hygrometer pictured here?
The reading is 50; %
